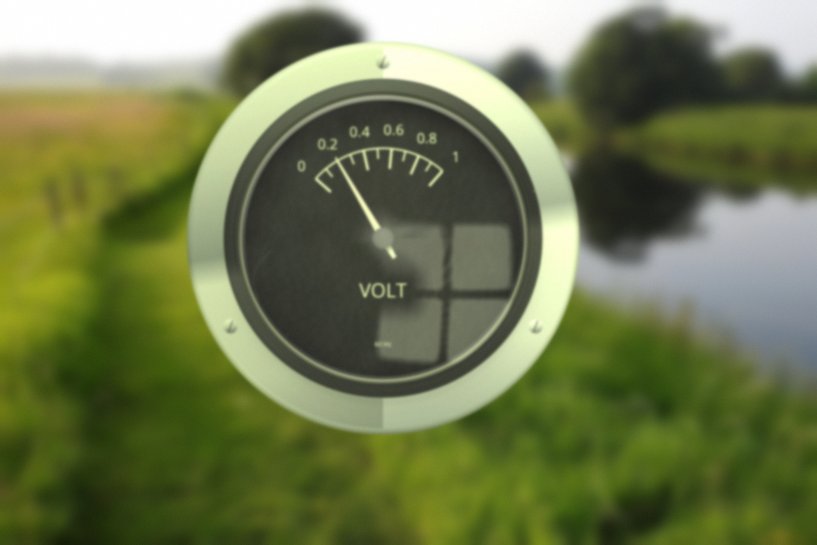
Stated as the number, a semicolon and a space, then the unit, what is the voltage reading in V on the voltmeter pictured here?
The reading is 0.2; V
